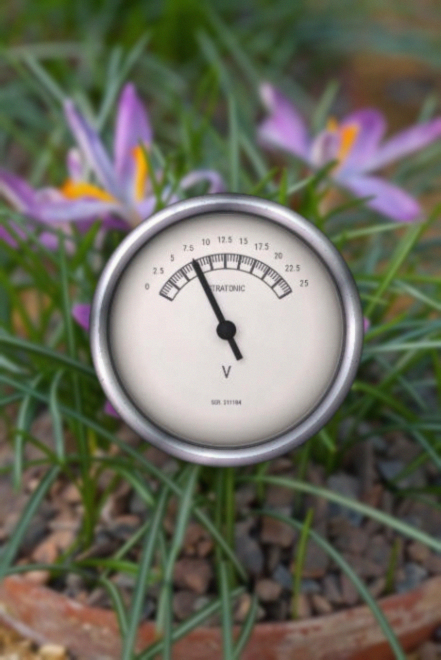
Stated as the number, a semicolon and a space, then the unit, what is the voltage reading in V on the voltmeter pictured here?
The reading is 7.5; V
